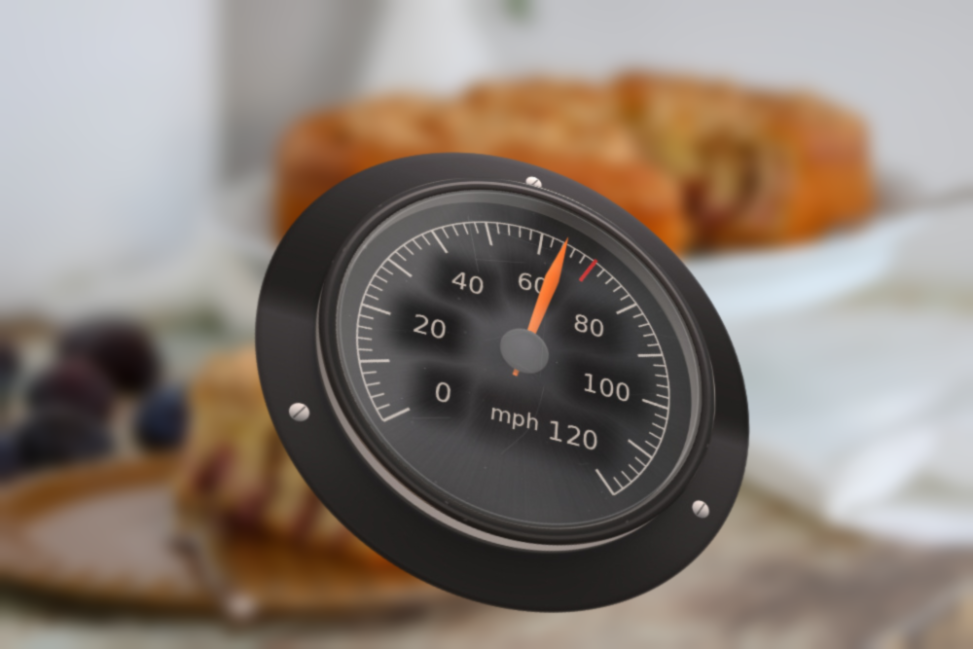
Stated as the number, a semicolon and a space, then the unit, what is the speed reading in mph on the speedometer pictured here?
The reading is 64; mph
